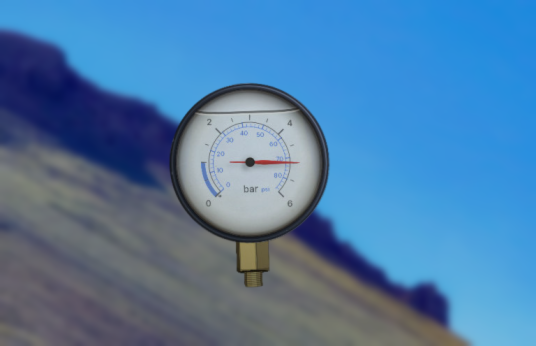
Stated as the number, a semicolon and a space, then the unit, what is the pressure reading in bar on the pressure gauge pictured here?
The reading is 5; bar
